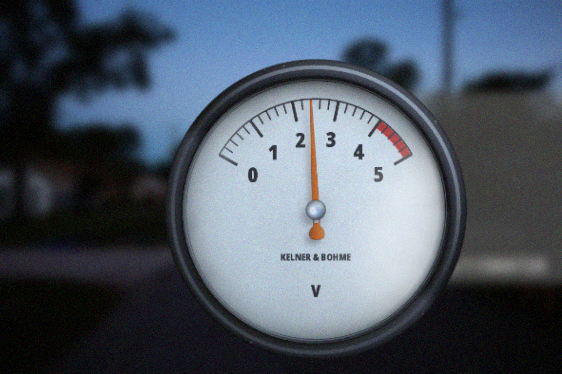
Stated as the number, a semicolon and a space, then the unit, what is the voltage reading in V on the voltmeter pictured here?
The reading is 2.4; V
